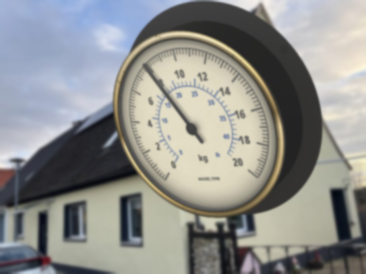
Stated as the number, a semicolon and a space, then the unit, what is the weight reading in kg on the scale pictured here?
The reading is 8; kg
